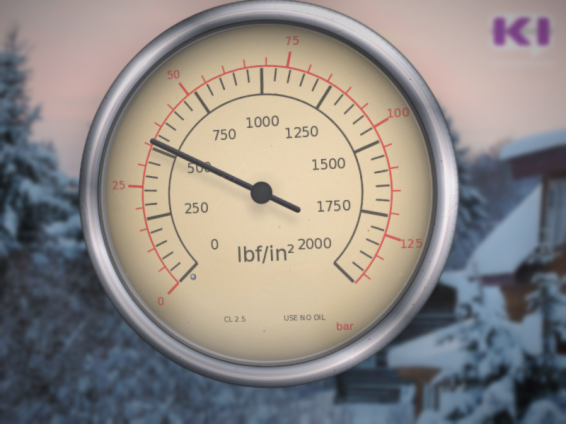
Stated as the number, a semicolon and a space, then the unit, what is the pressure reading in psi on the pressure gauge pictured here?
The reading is 525; psi
